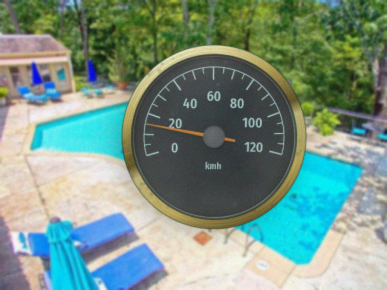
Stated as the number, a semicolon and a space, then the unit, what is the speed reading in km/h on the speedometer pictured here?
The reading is 15; km/h
